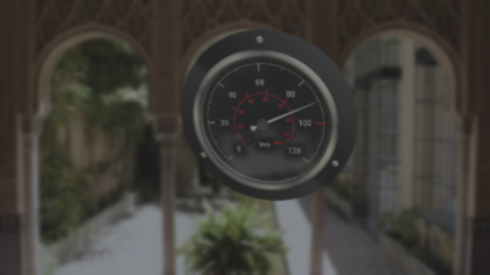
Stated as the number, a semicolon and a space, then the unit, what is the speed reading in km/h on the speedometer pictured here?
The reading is 90; km/h
